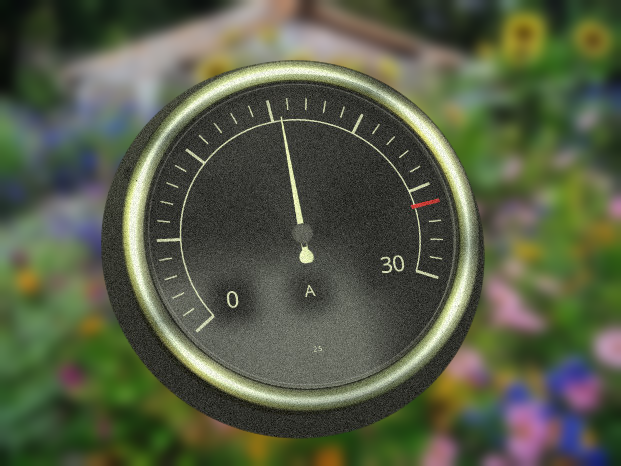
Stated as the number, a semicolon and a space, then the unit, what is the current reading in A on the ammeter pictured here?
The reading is 15.5; A
